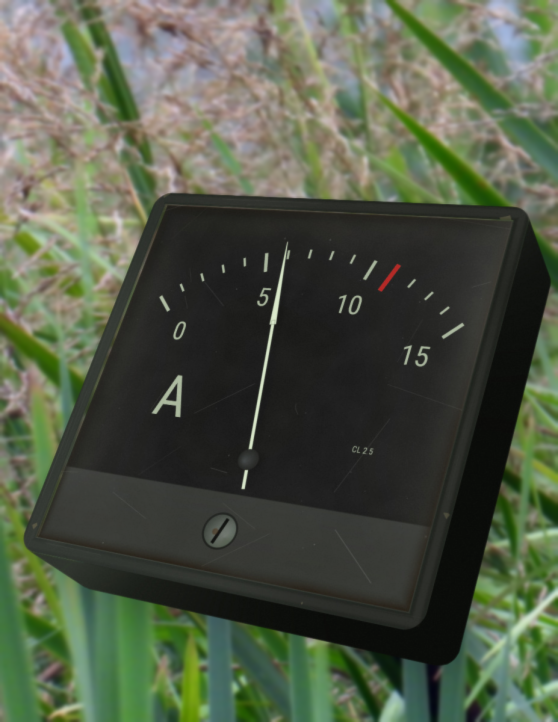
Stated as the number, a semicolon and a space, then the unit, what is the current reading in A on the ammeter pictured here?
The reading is 6; A
